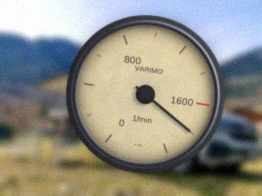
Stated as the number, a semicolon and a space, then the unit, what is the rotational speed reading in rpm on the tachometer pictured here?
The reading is 1800; rpm
